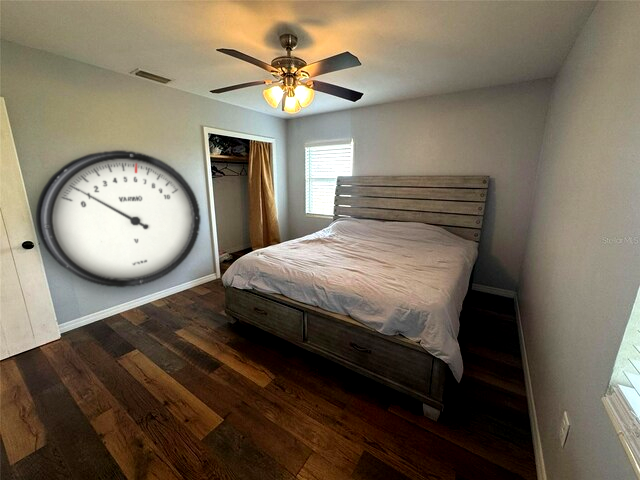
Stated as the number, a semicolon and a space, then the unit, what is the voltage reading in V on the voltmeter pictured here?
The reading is 1; V
